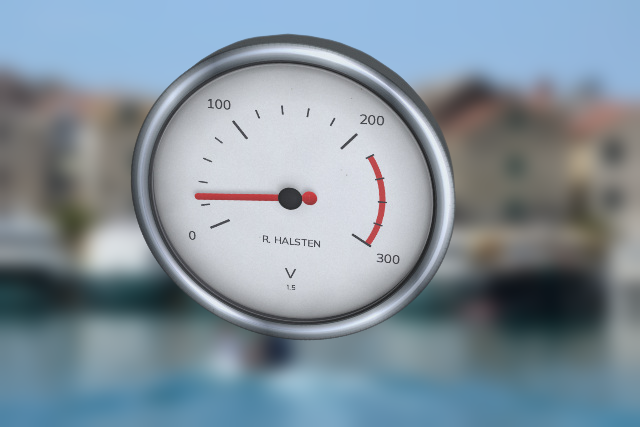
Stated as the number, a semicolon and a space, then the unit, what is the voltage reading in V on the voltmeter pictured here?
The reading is 30; V
